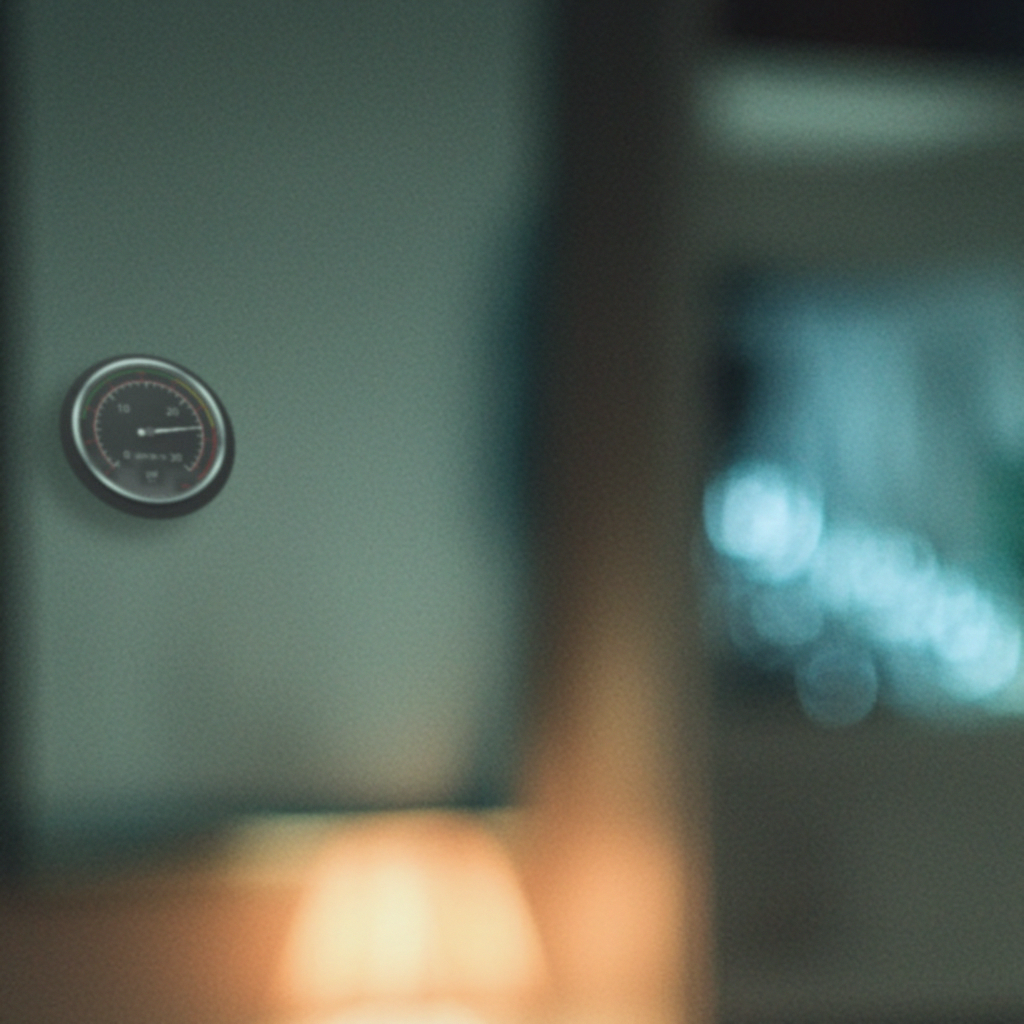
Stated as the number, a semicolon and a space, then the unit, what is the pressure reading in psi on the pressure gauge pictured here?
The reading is 24; psi
